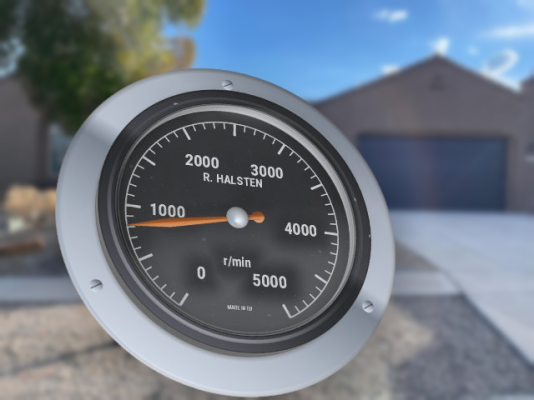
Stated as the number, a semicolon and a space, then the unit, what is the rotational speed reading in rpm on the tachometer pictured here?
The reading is 800; rpm
